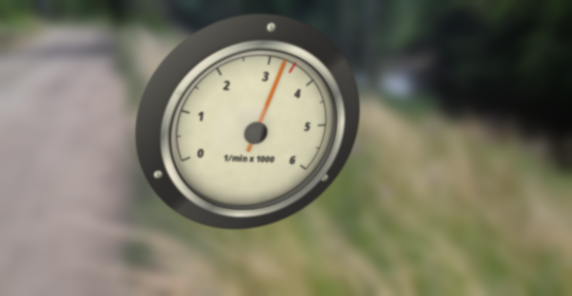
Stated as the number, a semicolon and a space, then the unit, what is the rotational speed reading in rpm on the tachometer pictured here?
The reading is 3250; rpm
